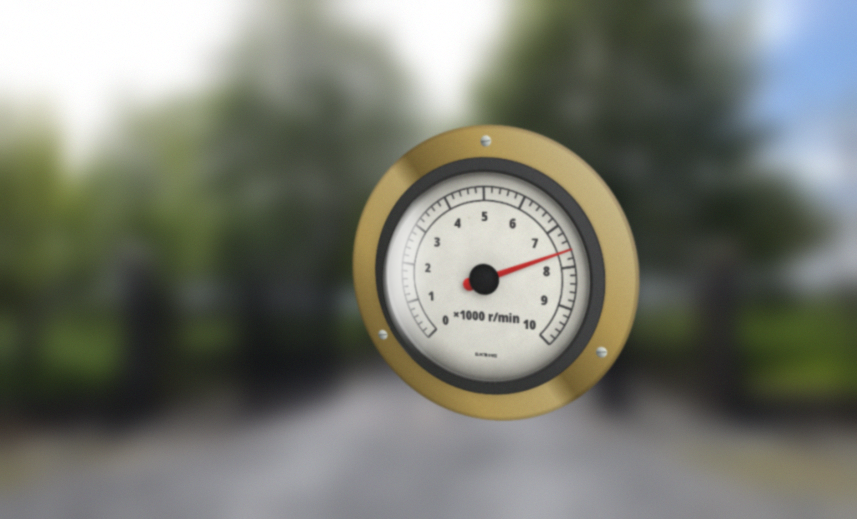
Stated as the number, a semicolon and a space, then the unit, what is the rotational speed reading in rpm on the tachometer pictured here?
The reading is 7600; rpm
